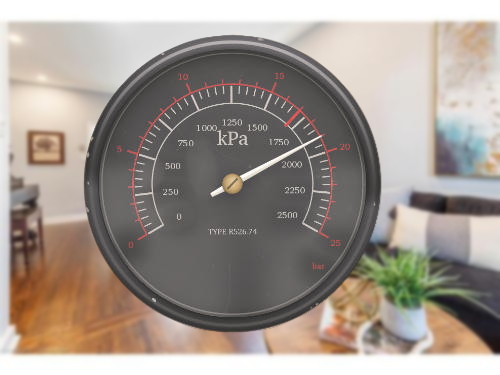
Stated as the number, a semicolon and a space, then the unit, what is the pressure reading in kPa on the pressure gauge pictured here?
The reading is 1900; kPa
